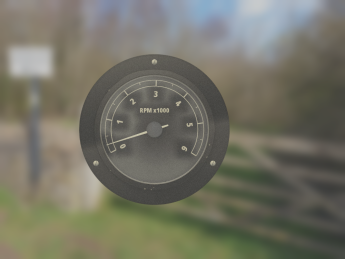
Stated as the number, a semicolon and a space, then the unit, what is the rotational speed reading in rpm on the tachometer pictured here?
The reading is 250; rpm
